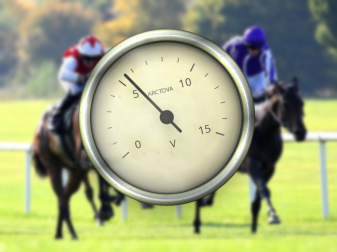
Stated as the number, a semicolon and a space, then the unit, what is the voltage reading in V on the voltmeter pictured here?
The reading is 5.5; V
